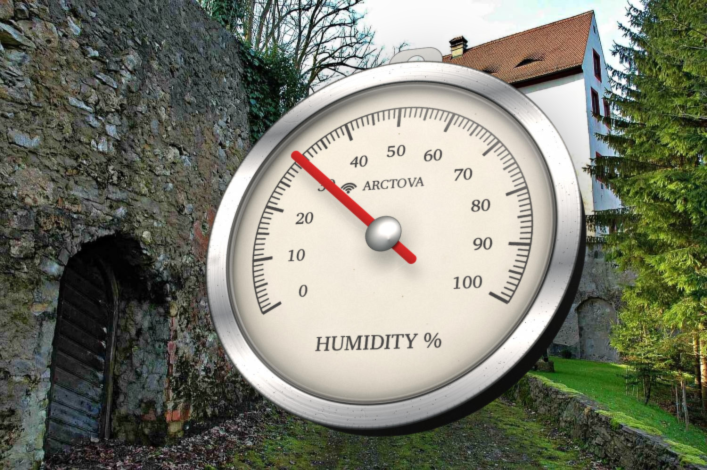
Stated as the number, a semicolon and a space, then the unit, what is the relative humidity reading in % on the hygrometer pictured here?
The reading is 30; %
